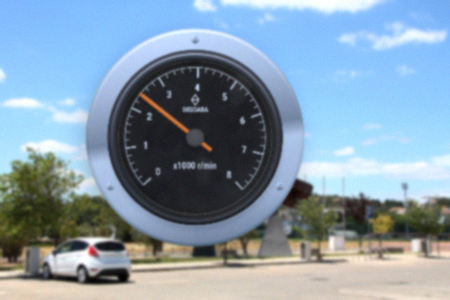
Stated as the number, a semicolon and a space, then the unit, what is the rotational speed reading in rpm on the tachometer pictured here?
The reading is 2400; rpm
